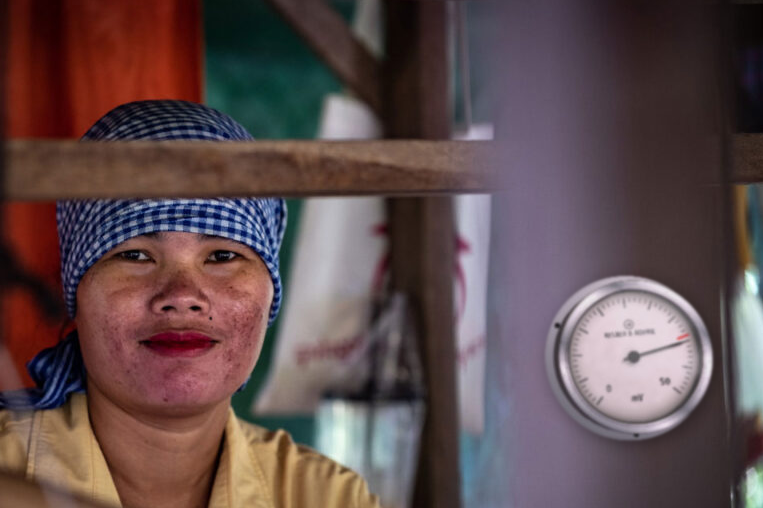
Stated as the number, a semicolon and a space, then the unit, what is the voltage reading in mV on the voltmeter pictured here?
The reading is 40; mV
